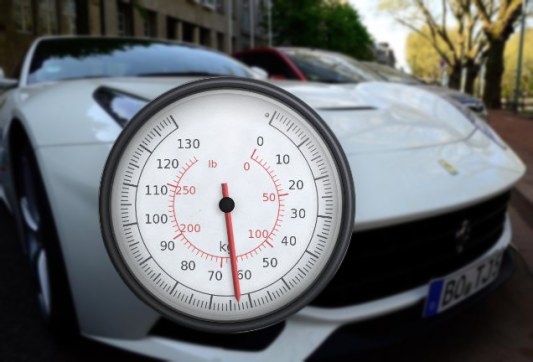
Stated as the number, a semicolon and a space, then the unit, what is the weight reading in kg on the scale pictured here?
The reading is 63; kg
